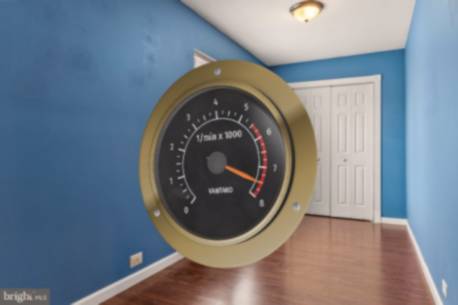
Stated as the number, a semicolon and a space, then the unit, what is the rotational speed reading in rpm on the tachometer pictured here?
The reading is 7500; rpm
